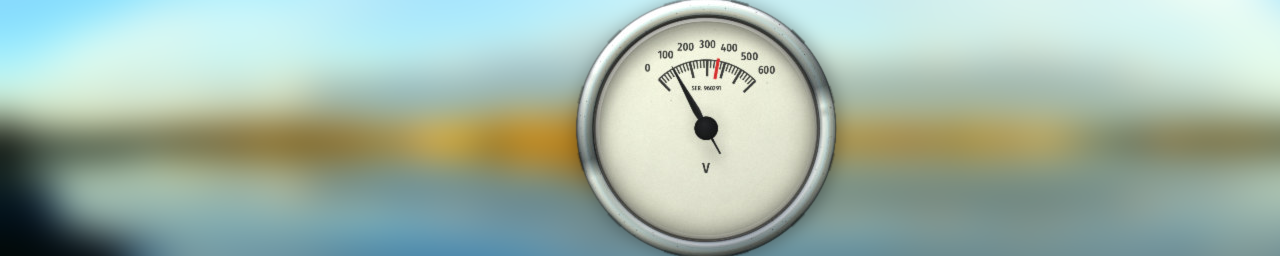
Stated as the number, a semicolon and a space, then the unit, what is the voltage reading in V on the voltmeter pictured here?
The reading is 100; V
